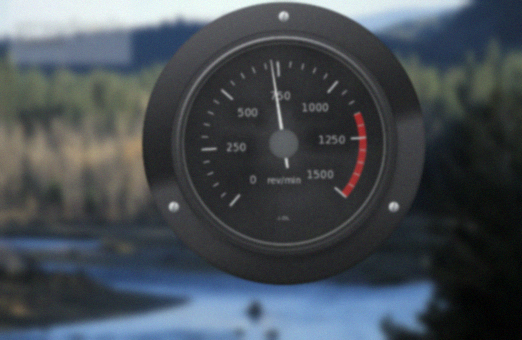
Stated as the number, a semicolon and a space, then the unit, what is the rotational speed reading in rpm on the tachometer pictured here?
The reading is 725; rpm
